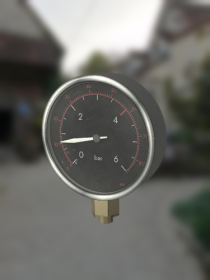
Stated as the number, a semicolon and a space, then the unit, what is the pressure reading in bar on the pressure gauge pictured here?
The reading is 0.75; bar
